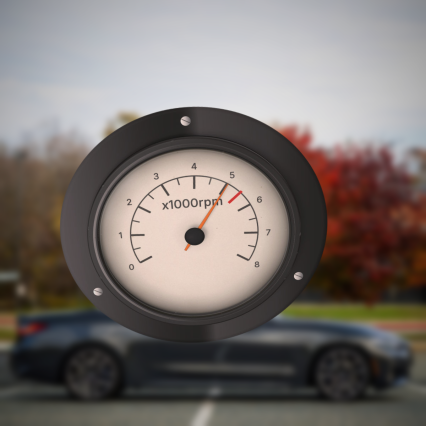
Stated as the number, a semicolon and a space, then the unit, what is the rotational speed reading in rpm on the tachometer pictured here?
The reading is 5000; rpm
